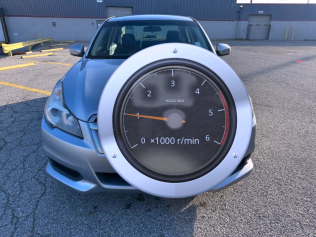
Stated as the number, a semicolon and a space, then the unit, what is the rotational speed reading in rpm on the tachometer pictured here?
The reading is 1000; rpm
